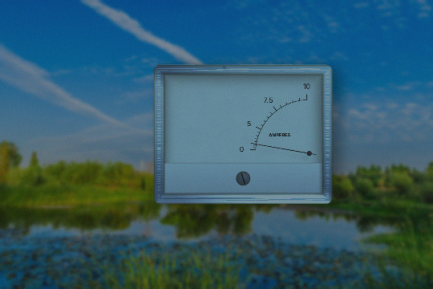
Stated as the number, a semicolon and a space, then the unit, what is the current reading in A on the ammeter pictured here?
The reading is 2.5; A
